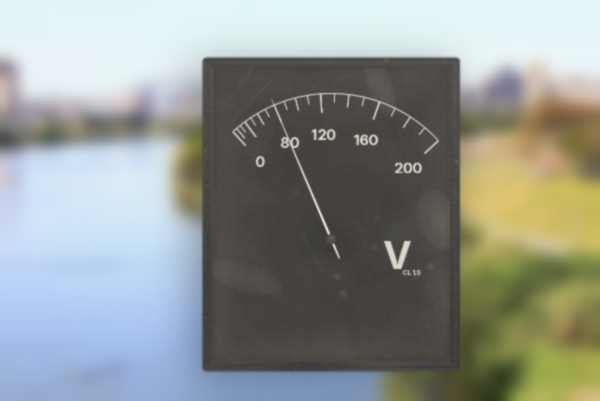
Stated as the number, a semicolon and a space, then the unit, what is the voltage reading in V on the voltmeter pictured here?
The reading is 80; V
